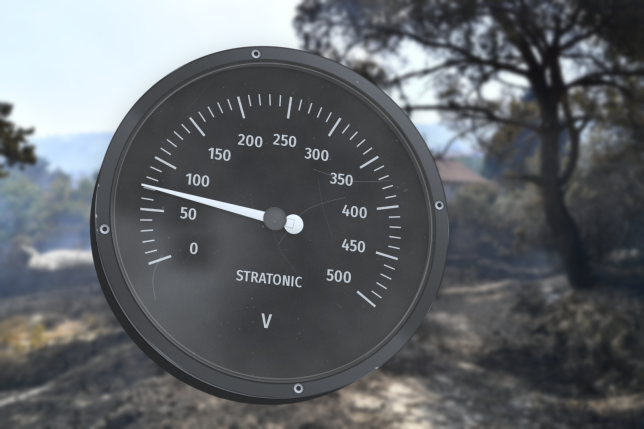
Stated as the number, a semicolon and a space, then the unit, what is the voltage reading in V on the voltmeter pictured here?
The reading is 70; V
